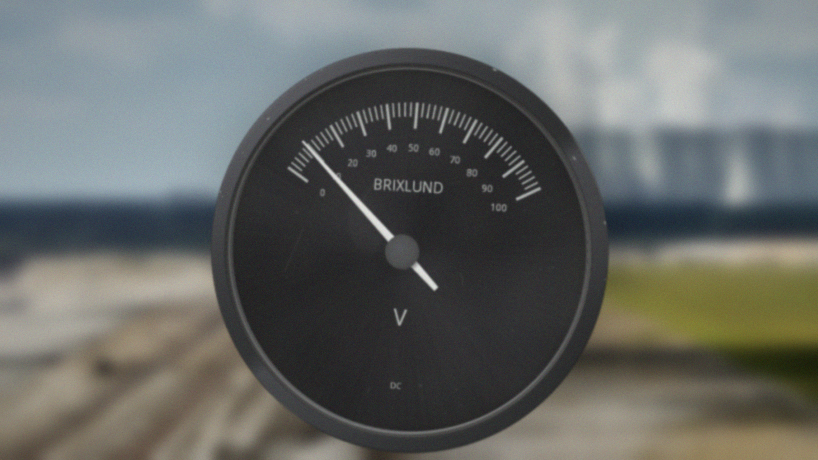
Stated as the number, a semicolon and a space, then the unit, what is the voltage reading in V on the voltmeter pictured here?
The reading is 10; V
